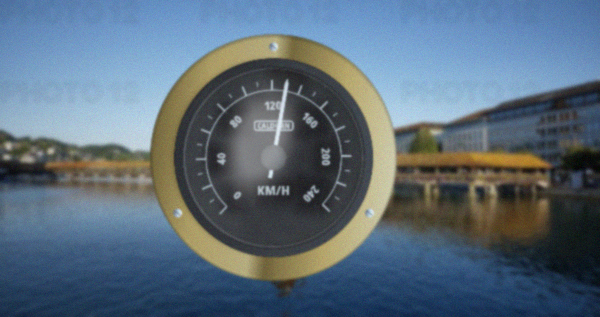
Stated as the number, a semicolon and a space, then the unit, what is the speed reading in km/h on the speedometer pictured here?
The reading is 130; km/h
